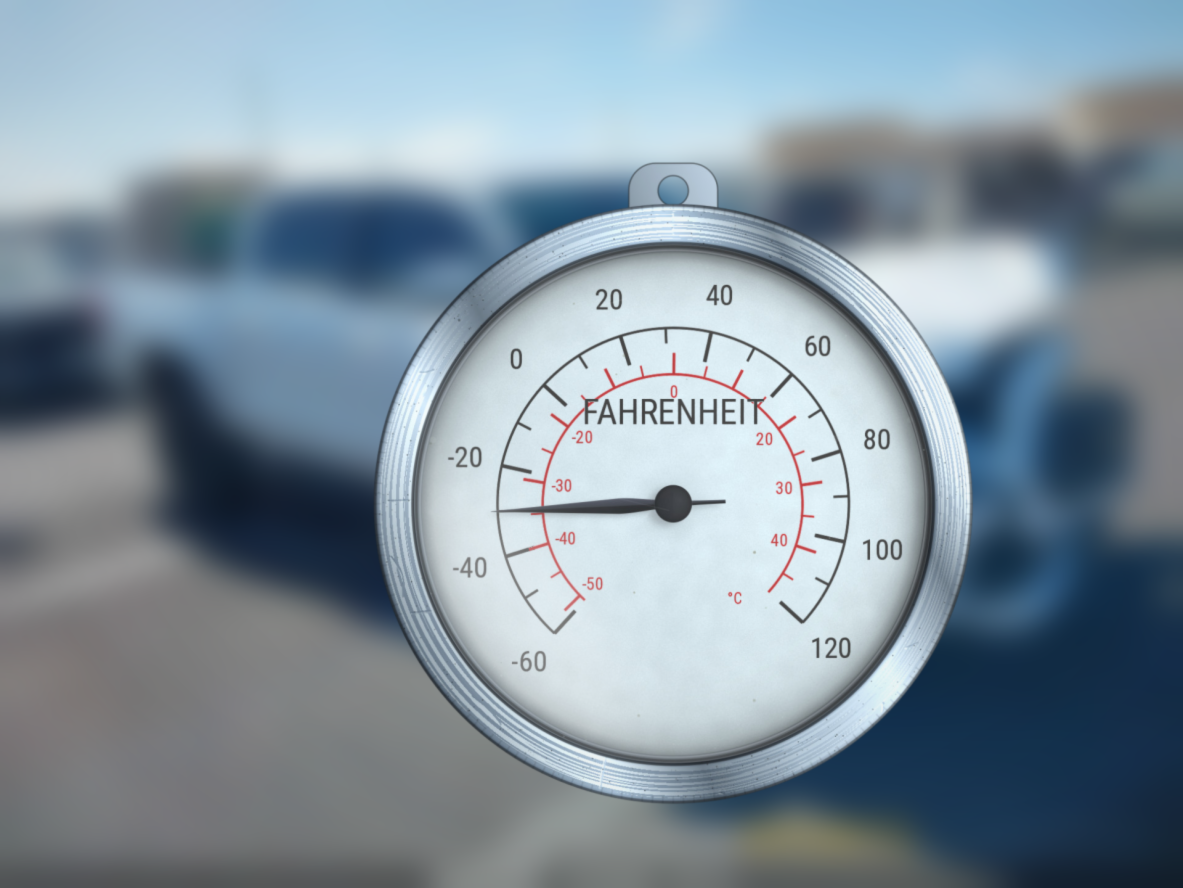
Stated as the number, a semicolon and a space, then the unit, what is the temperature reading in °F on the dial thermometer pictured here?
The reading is -30; °F
